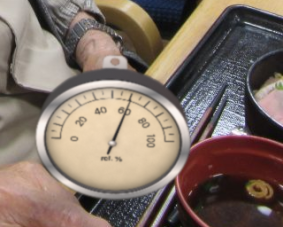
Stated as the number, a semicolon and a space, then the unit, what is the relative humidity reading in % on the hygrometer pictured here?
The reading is 60; %
